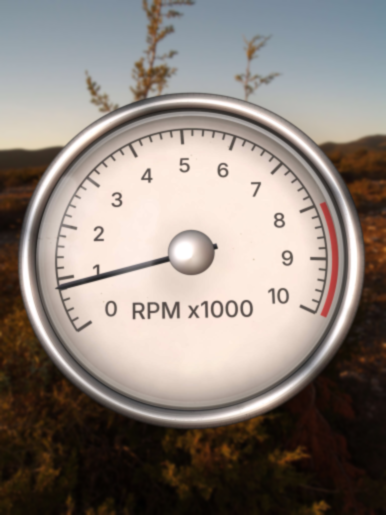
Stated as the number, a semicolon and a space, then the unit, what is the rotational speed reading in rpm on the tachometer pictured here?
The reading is 800; rpm
